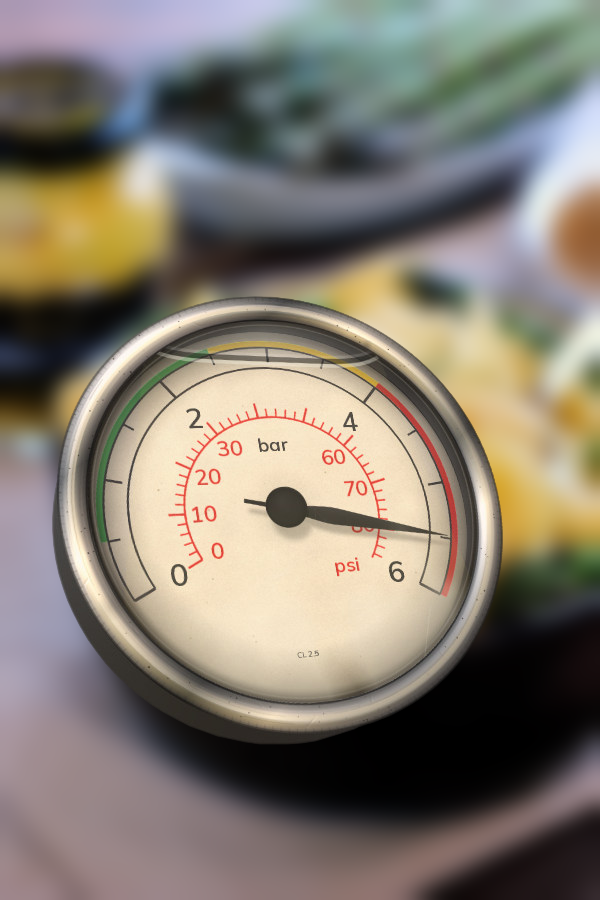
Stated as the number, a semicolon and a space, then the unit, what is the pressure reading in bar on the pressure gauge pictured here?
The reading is 5.5; bar
